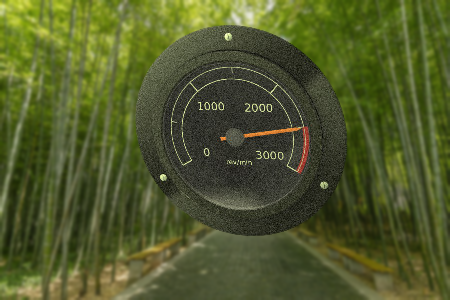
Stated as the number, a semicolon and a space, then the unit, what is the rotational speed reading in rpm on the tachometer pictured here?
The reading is 2500; rpm
